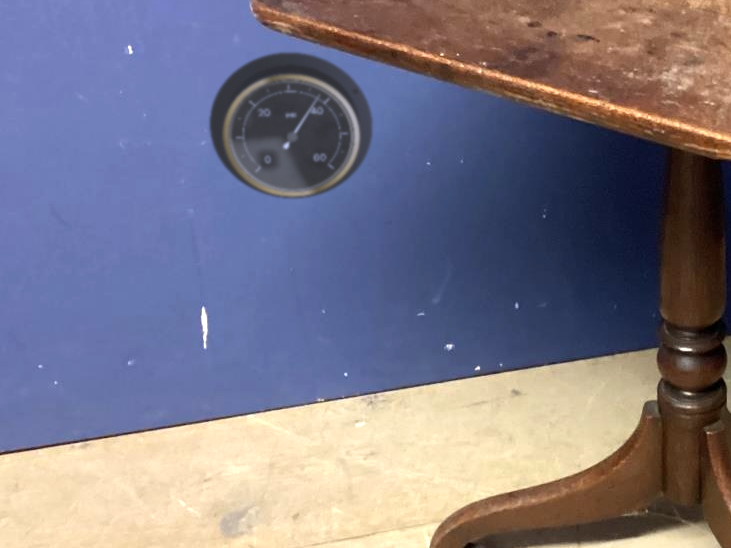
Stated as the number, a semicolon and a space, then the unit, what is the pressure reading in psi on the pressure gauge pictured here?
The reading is 37.5; psi
